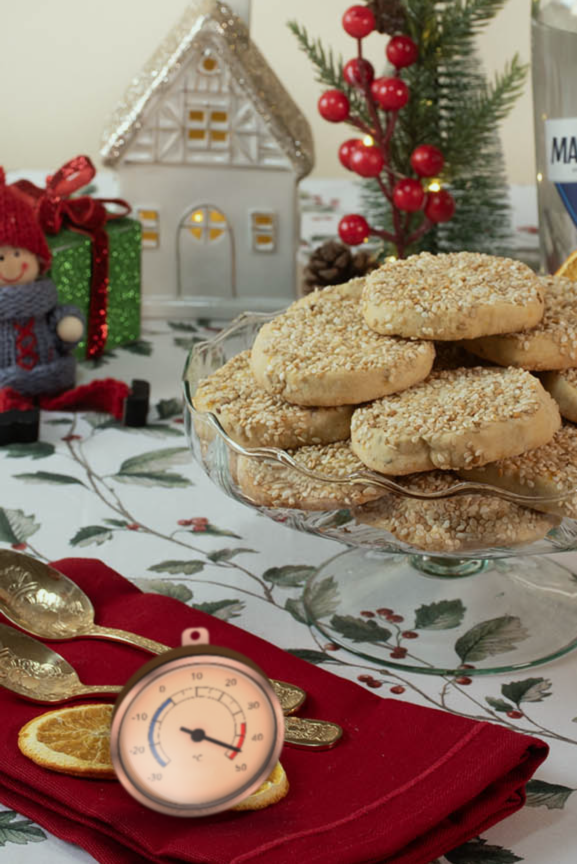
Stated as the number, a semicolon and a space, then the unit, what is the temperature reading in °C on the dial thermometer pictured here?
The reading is 45; °C
